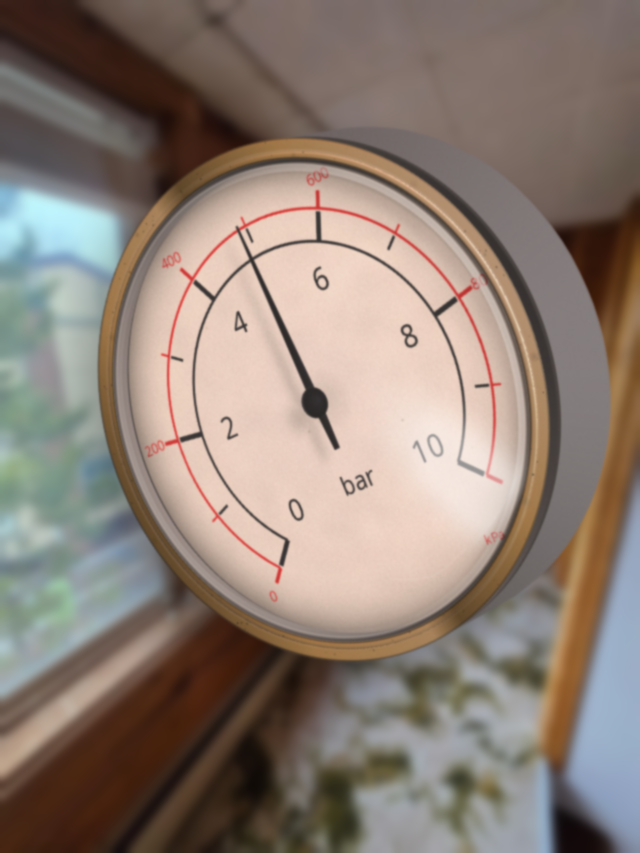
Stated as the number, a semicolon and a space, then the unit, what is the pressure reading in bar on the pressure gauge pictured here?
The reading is 5; bar
